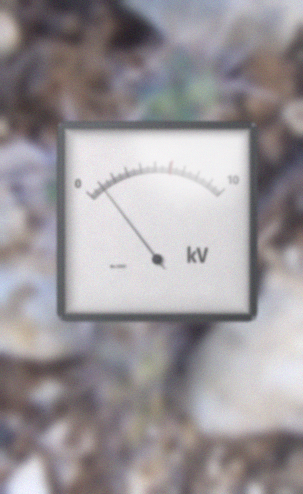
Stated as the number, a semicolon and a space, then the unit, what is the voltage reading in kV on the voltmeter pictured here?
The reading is 1; kV
